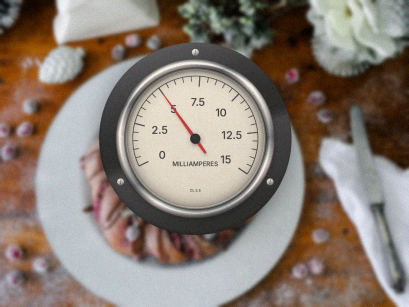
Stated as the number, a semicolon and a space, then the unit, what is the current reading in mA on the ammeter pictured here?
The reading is 5; mA
